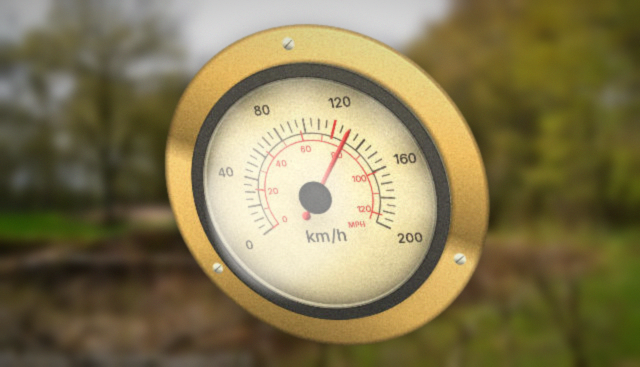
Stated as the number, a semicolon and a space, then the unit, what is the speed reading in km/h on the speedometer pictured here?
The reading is 130; km/h
